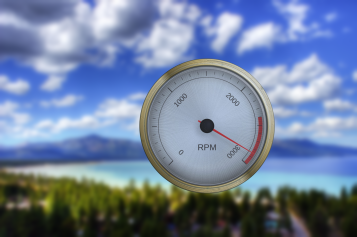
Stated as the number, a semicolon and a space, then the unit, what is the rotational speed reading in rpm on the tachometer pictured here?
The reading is 2850; rpm
